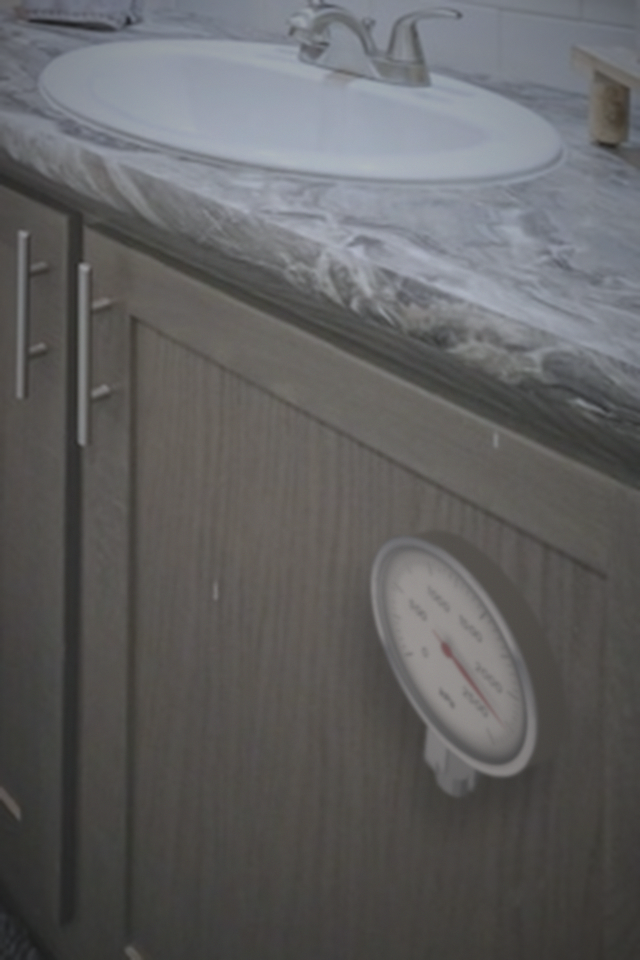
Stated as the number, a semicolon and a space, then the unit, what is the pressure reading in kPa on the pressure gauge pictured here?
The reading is 2250; kPa
